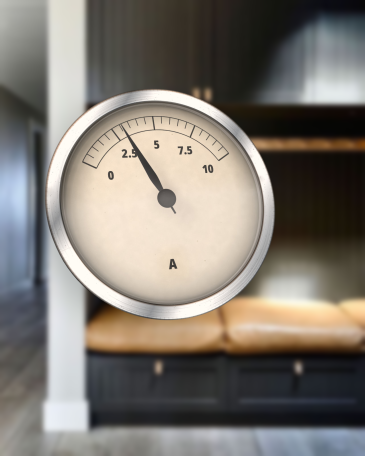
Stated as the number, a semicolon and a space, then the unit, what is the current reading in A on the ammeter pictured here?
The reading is 3; A
